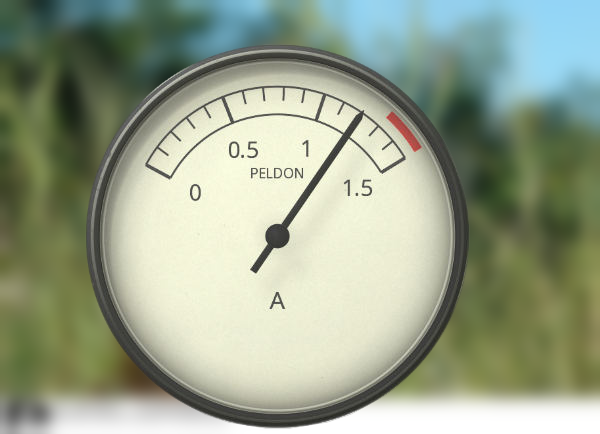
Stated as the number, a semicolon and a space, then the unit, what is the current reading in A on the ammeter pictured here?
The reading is 1.2; A
